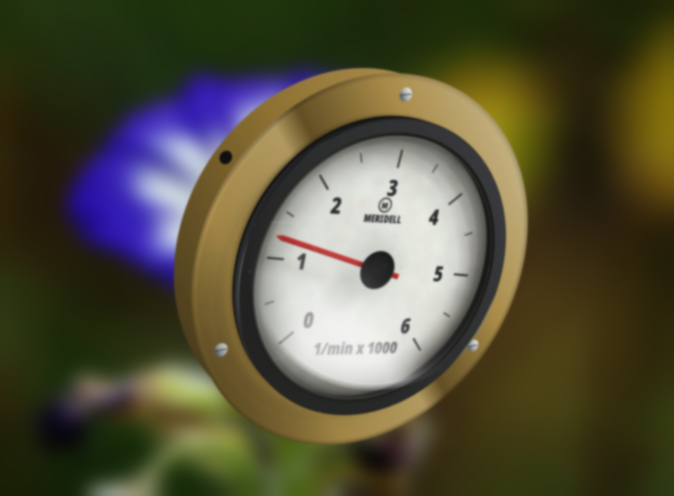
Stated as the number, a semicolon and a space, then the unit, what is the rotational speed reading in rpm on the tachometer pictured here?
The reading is 1250; rpm
